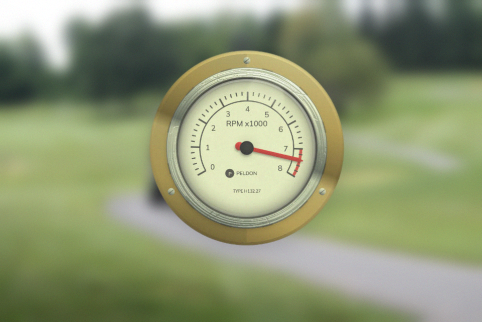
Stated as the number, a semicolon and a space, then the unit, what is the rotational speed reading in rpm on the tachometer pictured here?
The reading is 7400; rpm
